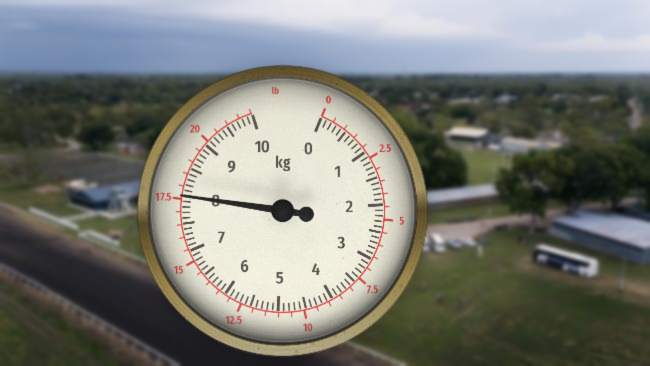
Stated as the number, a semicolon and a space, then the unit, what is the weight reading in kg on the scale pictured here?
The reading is 8; kg
